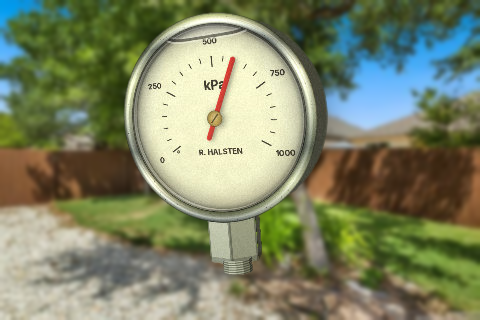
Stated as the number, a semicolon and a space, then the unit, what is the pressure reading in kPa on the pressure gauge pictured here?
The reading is 600; kPa
